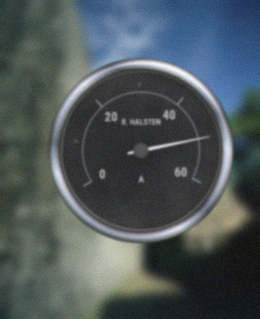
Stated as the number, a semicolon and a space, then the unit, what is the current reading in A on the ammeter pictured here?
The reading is 50; A
